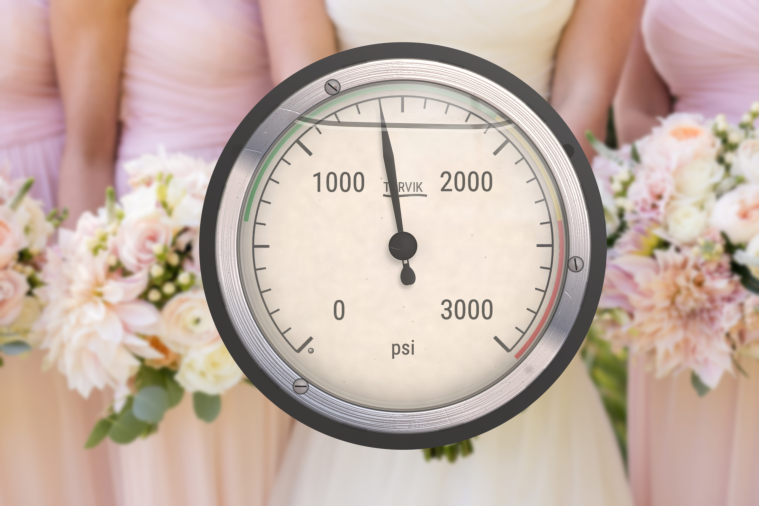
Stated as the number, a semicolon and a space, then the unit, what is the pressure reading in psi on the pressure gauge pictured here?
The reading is 1400; psi
